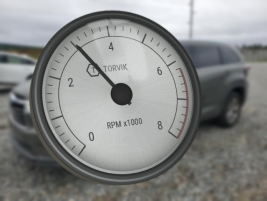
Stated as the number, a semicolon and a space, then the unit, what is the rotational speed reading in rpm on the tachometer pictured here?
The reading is 3000; rpm
